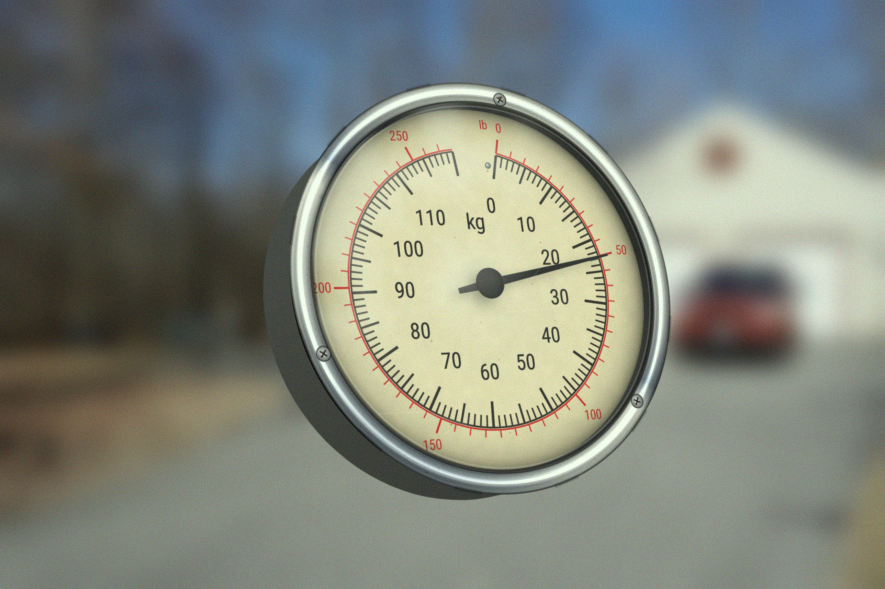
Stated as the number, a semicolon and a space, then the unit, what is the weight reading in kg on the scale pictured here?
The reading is 23; kg
